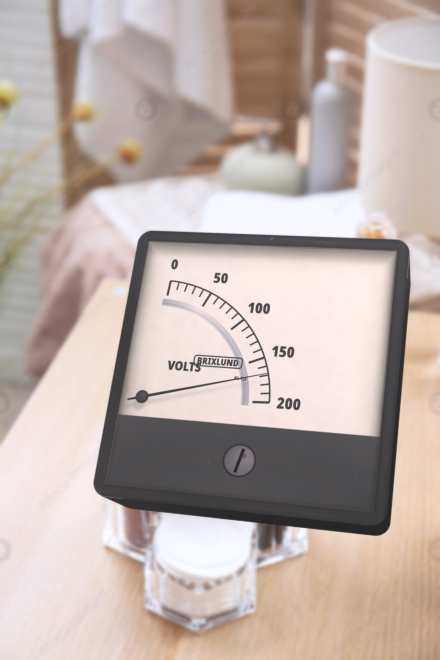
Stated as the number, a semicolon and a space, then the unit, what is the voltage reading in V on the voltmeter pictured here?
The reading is 170; V
